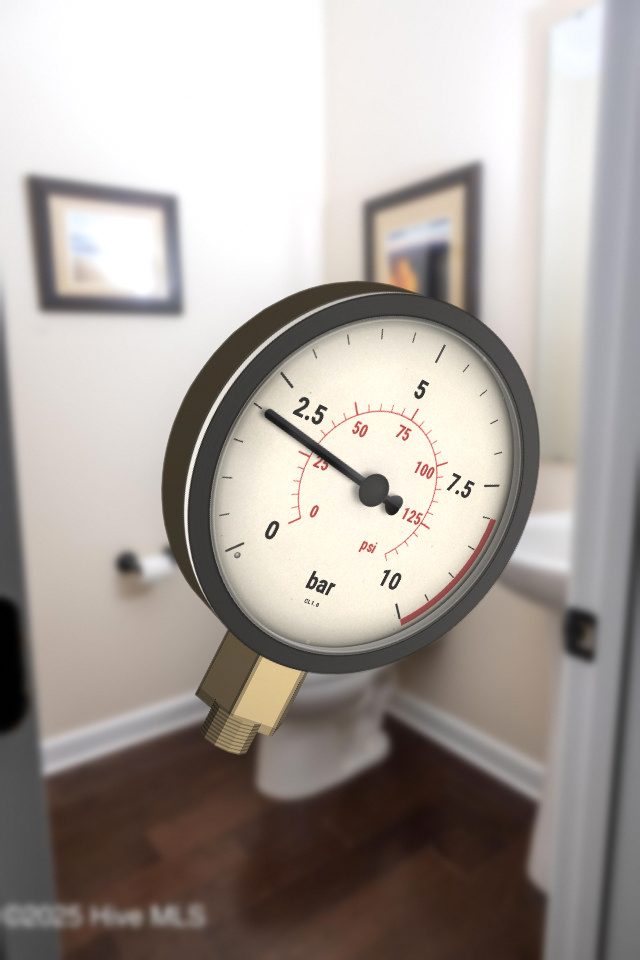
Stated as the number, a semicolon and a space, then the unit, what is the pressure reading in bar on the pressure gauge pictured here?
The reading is 2; bar
